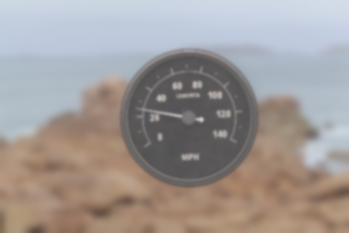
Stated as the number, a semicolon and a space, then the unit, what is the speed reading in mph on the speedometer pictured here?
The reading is 25; mph
